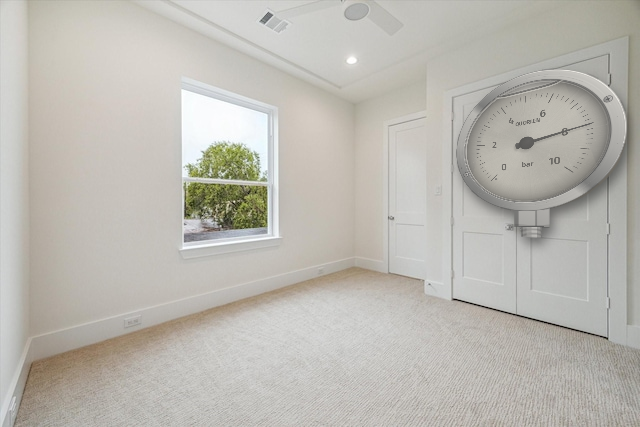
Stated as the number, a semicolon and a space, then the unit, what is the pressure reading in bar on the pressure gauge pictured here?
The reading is 8; bar
